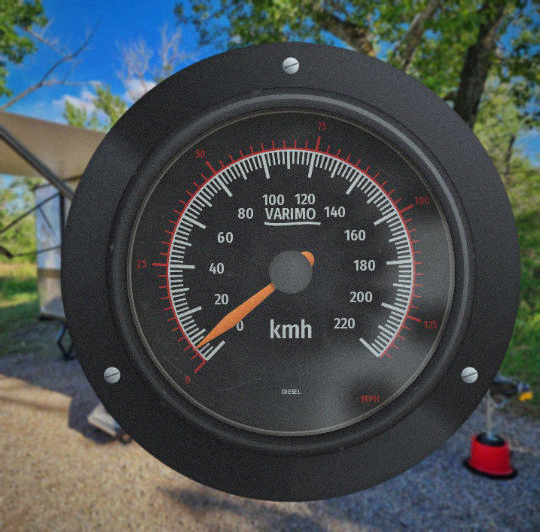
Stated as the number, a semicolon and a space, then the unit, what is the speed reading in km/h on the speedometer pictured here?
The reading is 6; km/h
